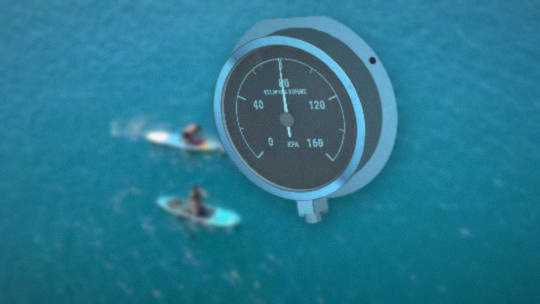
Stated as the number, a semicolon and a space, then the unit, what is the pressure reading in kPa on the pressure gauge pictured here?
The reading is 80; kPa
